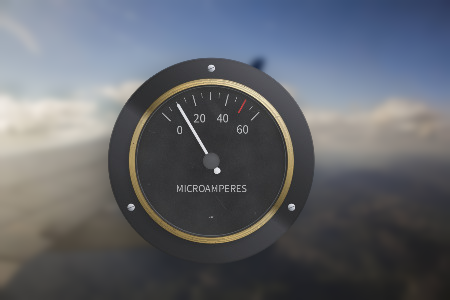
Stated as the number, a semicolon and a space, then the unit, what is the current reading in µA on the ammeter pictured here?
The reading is 10; µA
